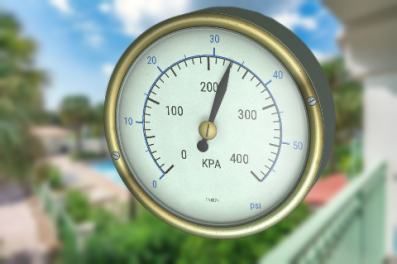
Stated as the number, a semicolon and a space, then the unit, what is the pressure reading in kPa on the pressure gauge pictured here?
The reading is 230; kPa
